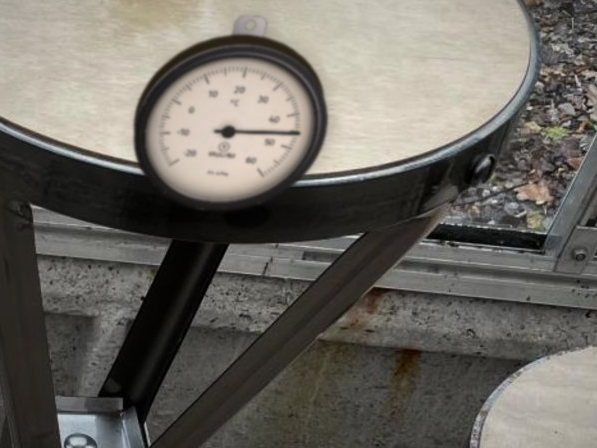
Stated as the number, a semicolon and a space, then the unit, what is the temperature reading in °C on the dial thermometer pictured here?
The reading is 45; °C
